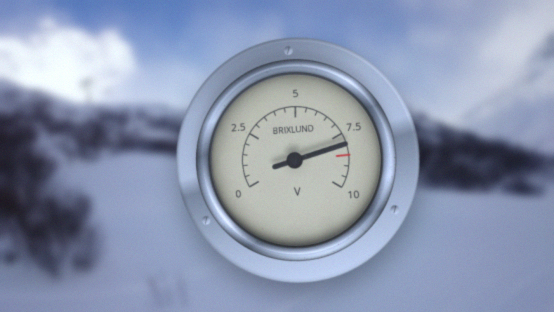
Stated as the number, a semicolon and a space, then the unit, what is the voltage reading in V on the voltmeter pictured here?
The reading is 8; V
